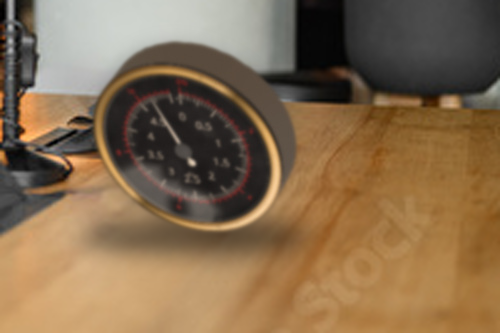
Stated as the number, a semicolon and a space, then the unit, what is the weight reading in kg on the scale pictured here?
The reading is 4.75; kg
